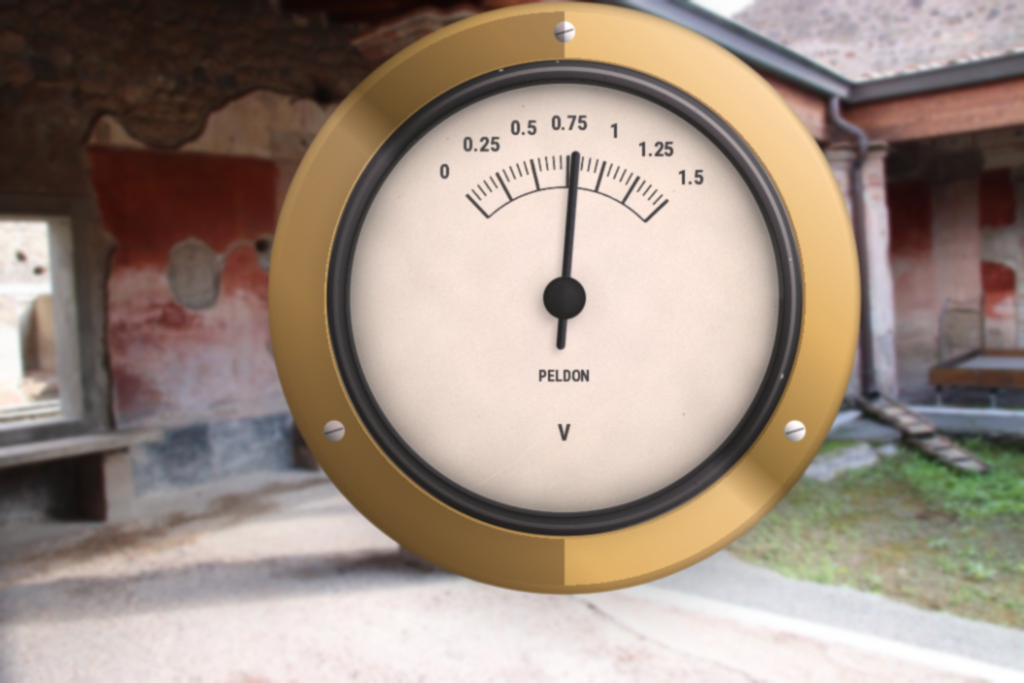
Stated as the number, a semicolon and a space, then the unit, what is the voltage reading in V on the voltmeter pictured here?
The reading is 0.8; V
